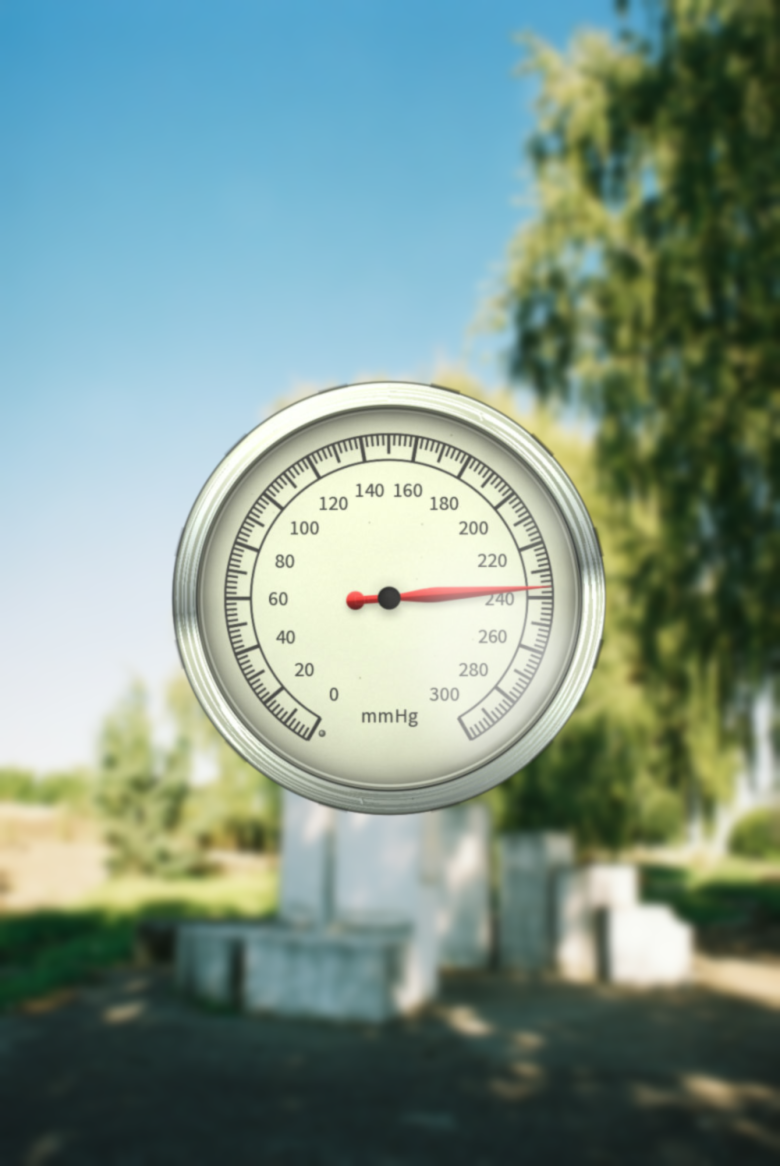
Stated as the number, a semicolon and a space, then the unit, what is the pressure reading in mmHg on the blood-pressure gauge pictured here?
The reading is 236; mmHg
